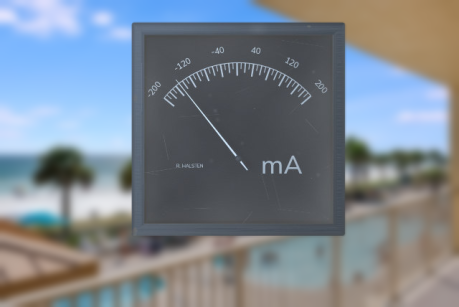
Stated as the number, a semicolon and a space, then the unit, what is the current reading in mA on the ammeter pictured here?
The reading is -150; mA
